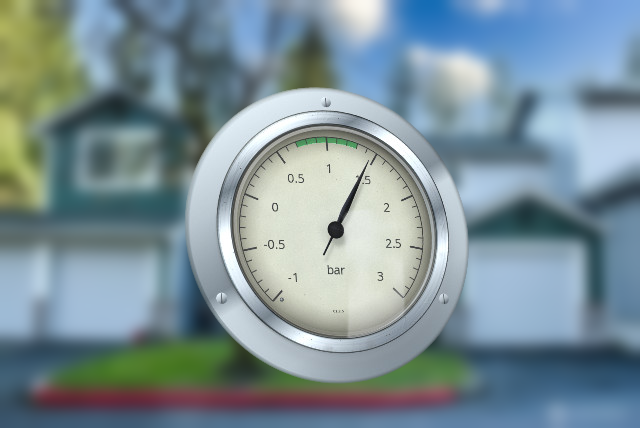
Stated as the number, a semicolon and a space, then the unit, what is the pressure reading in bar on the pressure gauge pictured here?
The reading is 1.45; bar
